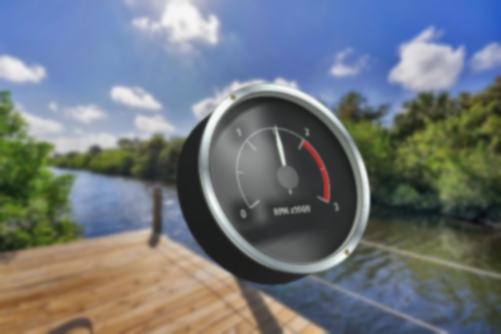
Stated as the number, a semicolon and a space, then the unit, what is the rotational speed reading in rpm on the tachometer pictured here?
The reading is 1500; rpm
